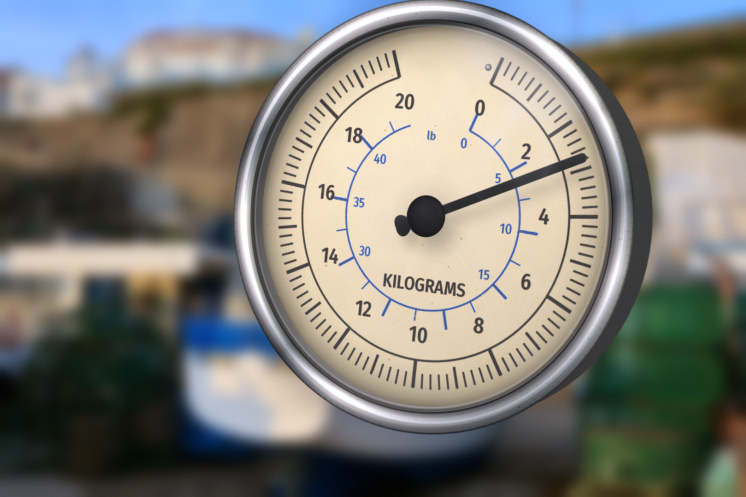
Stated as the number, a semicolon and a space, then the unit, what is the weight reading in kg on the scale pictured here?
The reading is 2.8; kg
